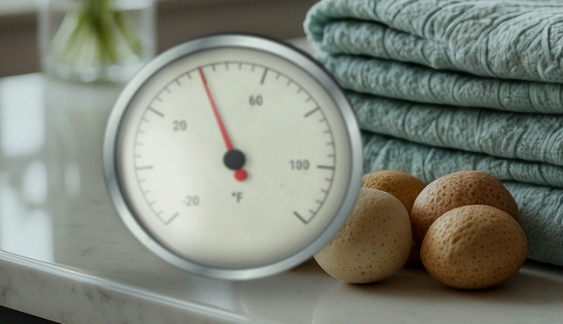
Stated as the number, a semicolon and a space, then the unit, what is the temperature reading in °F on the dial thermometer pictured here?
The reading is 40; °F
